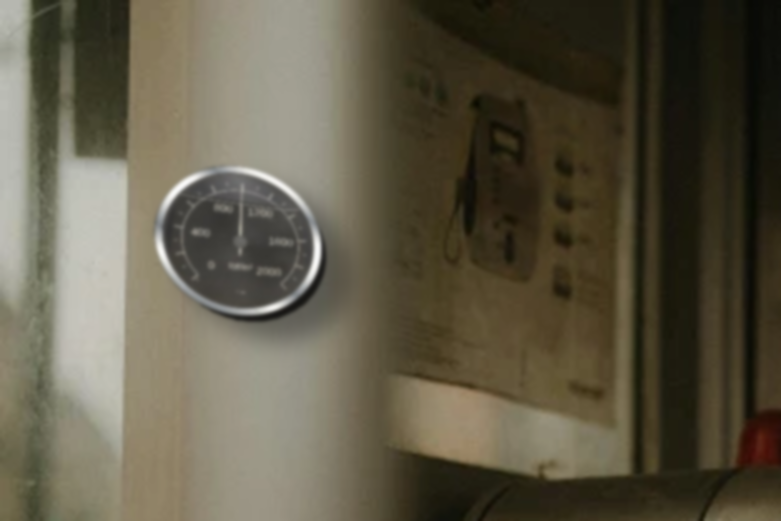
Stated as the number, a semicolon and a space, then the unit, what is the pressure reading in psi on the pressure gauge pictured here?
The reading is 1000; psi
